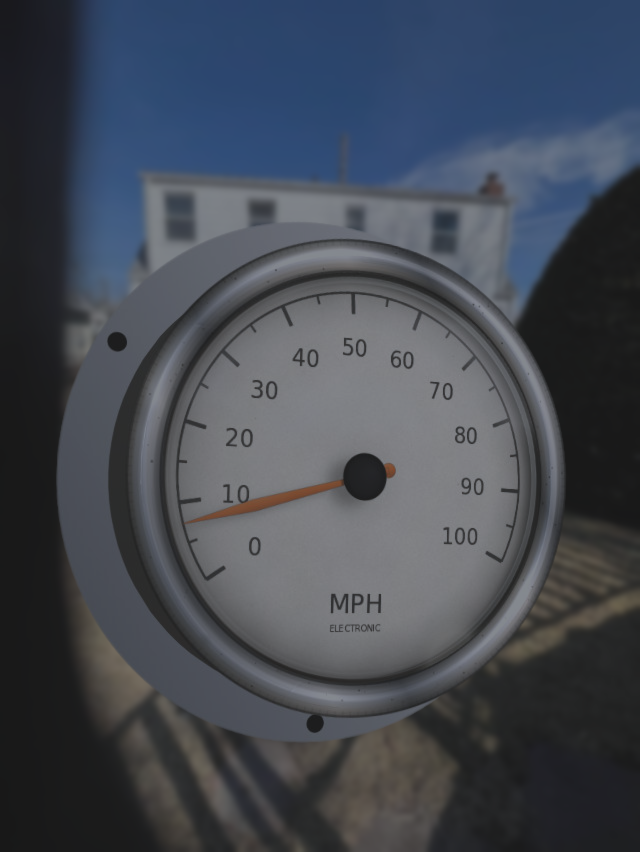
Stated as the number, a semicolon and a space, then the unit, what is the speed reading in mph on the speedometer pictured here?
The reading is 7.5; mph
